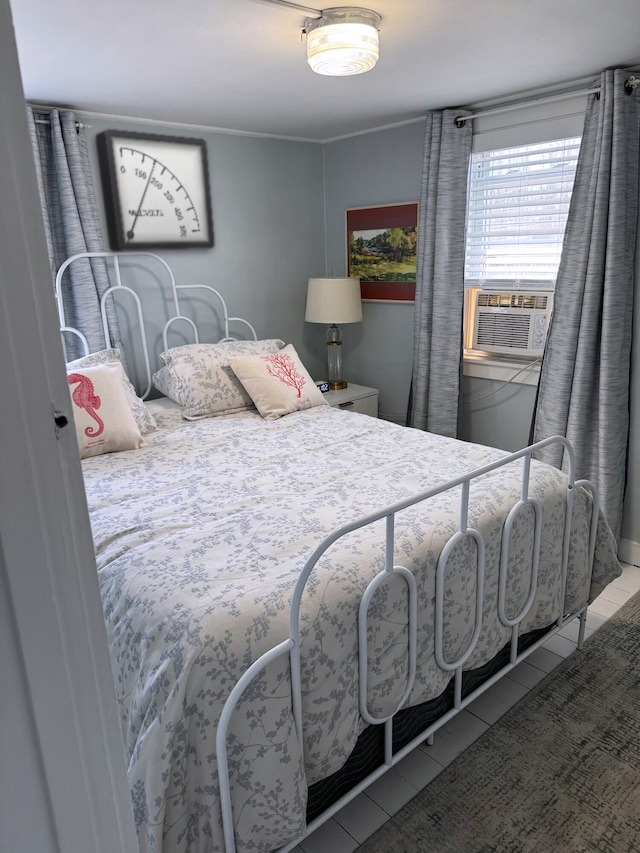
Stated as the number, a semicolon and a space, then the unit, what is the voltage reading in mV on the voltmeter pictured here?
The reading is 150; mV
